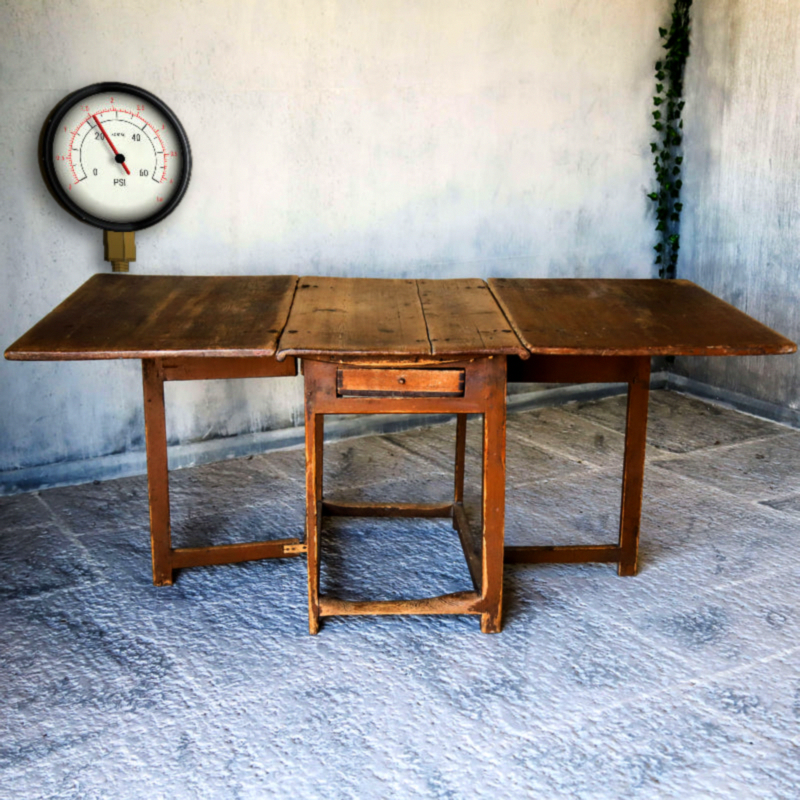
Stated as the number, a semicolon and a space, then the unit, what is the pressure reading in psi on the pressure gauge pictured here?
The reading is 22.5; psi
